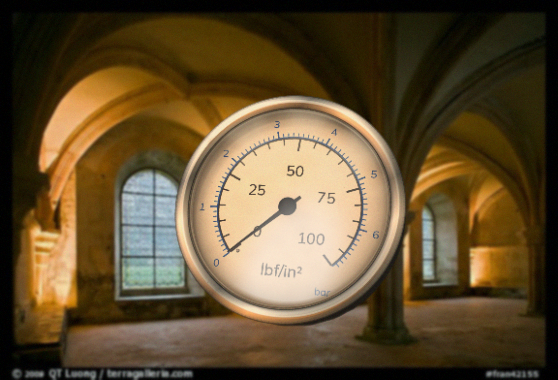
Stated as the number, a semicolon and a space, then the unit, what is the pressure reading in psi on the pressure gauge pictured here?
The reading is 0; psi
